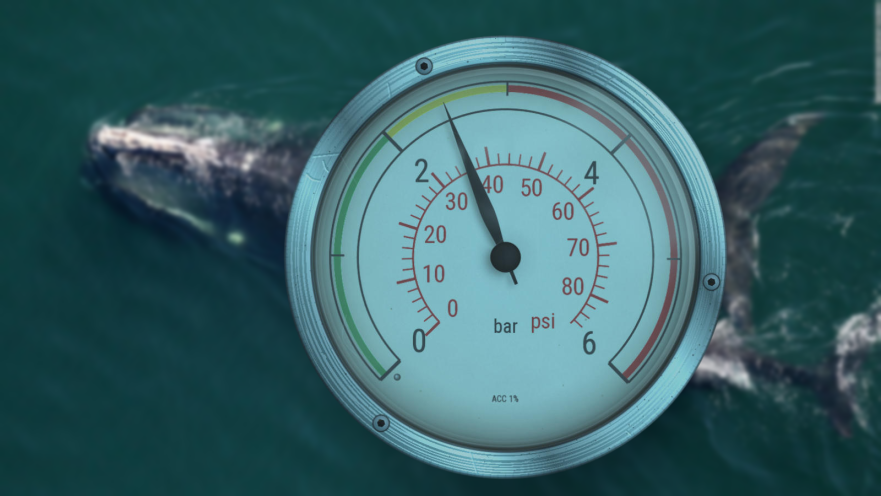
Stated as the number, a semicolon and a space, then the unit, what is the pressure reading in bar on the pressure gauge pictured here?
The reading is 2.5; bar
